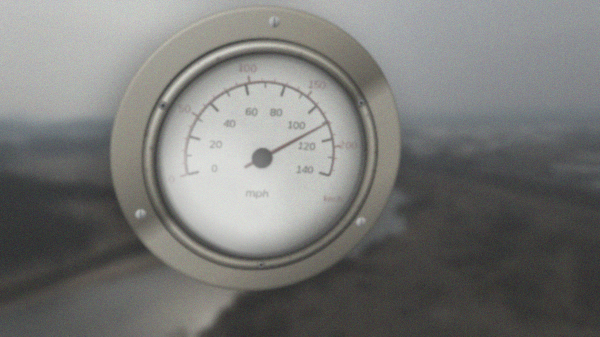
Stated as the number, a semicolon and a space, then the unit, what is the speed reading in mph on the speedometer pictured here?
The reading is 110; mph
